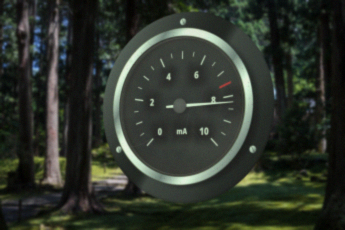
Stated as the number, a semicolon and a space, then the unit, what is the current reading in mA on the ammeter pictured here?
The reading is 8.25; mA
